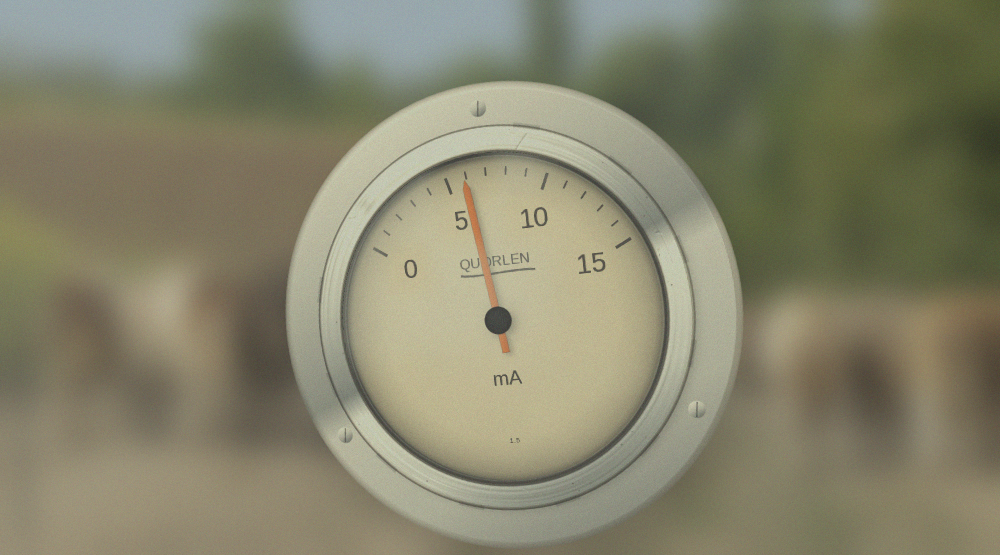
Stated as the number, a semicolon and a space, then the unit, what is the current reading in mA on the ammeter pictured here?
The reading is 6; mA
